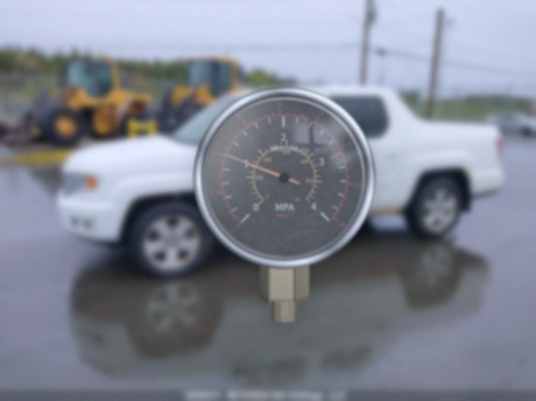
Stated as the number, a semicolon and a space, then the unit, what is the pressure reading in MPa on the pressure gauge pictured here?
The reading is 1; MPa
